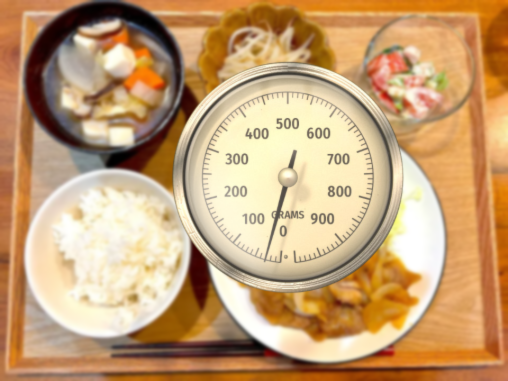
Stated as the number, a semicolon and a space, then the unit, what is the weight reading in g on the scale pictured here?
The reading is 30; g
